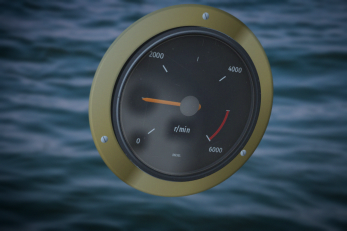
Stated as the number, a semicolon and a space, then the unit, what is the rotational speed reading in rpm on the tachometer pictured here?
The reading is 1000; rpm
